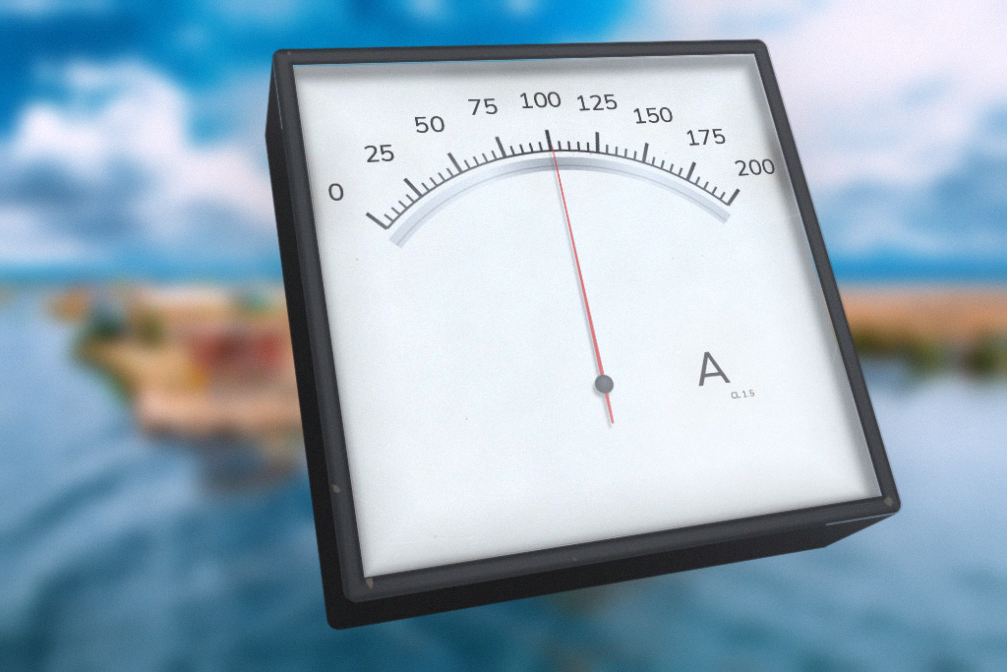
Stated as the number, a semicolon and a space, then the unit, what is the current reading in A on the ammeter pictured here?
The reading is 100; A
